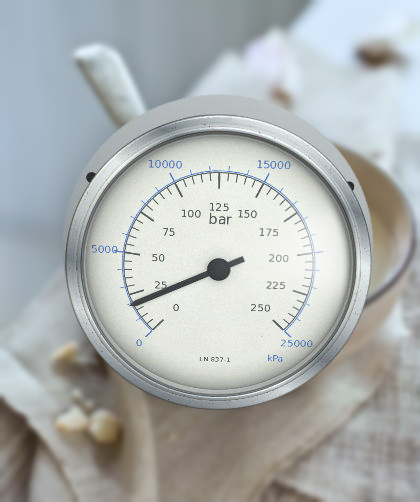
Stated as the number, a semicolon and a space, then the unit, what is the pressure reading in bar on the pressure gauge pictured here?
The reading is 20; bar
